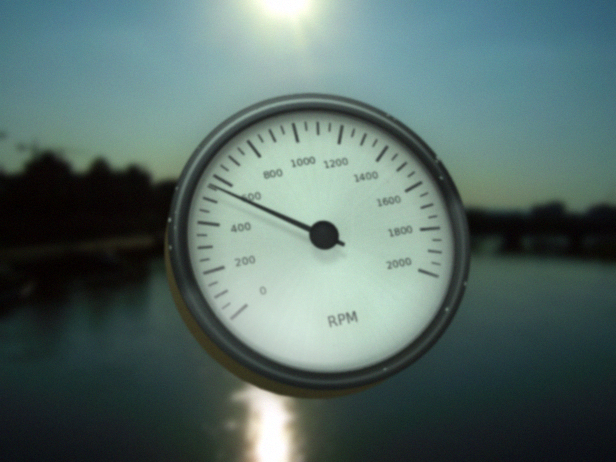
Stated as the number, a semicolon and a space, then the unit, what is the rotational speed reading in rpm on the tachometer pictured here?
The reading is 550; rpm
